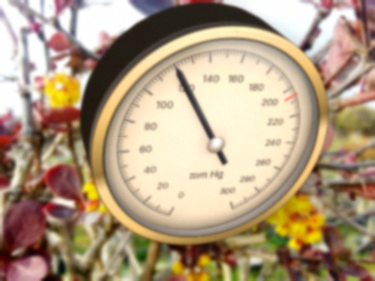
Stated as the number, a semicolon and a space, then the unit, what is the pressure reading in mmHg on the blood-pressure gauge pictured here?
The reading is 120; mmHg
